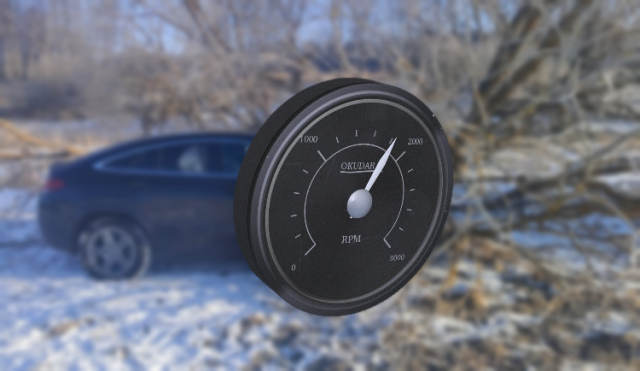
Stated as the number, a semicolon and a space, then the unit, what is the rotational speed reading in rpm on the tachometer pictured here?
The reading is 1800; rpm
